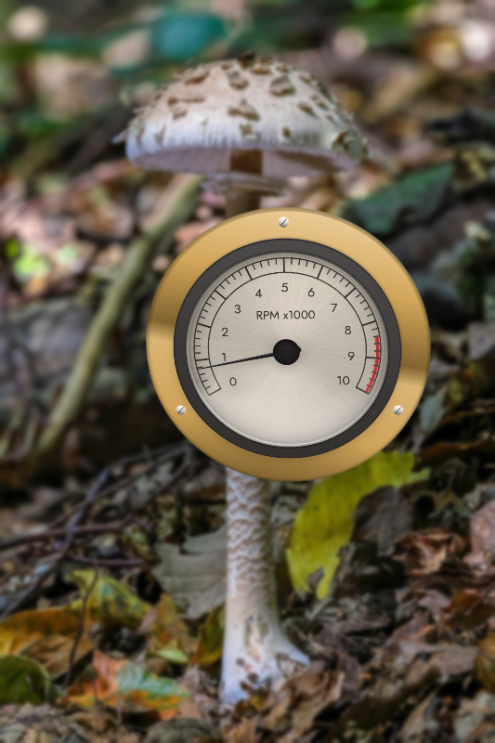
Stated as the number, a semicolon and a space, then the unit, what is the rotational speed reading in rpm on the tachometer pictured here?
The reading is 800; rpm
